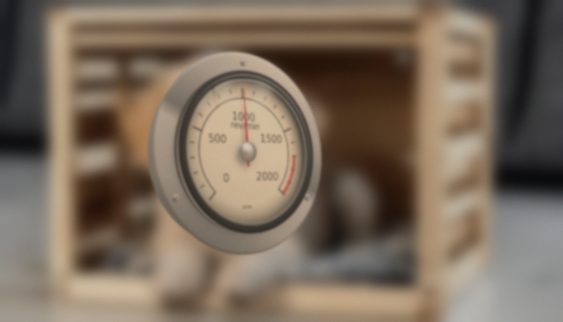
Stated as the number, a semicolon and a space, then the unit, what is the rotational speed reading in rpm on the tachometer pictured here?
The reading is 1000; rpm
